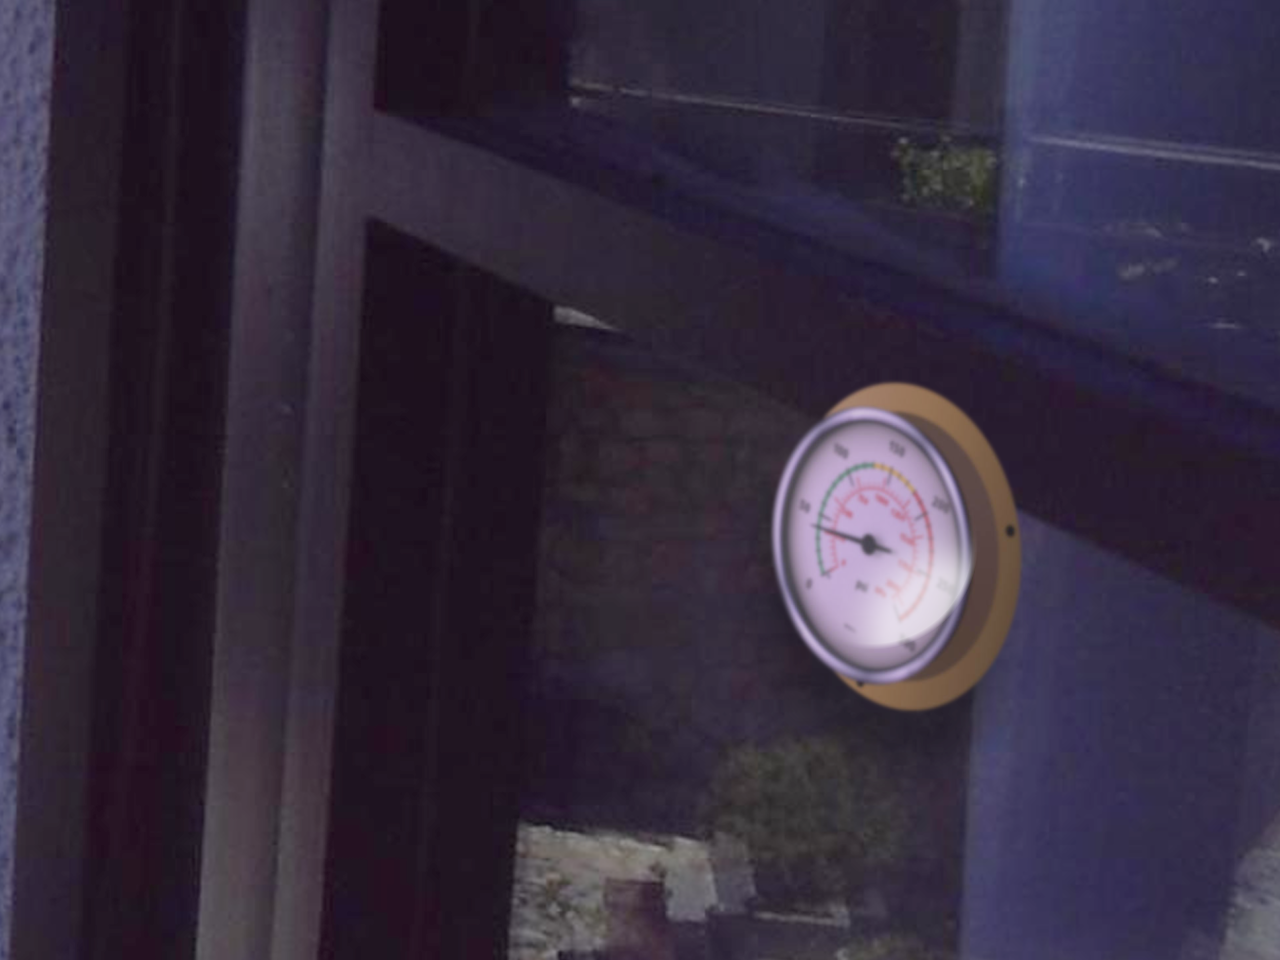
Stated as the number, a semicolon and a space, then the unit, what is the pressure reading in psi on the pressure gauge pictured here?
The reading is 40; psi
